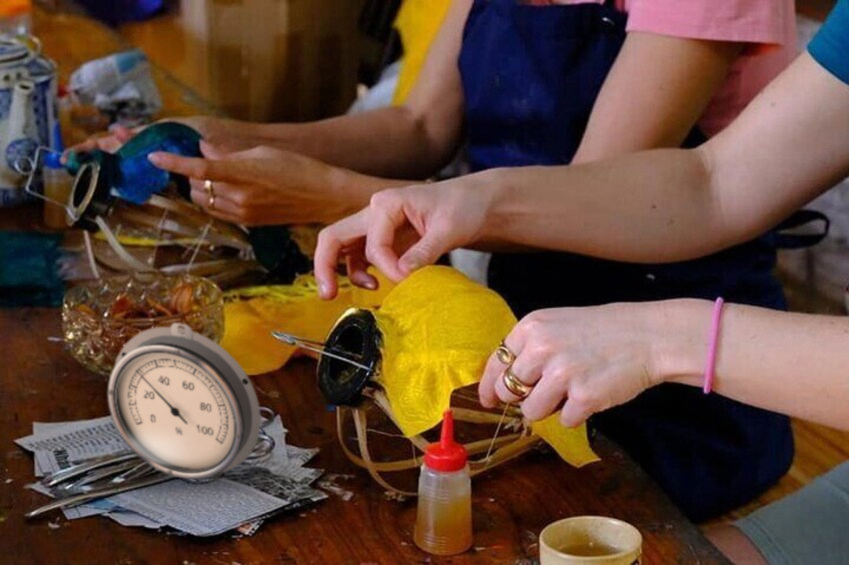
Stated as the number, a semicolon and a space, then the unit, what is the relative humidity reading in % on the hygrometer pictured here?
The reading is 30; %
